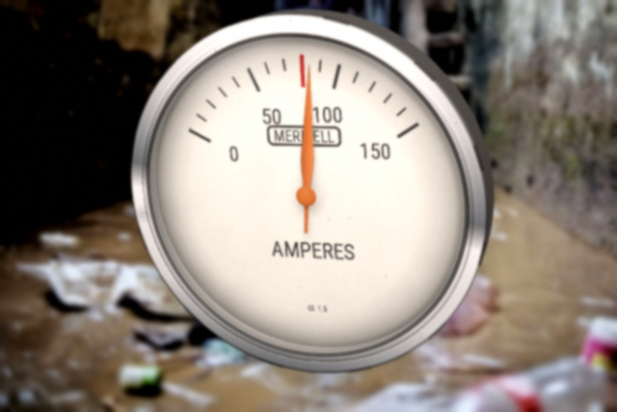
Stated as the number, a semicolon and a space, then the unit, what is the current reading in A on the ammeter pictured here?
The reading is 85; A
